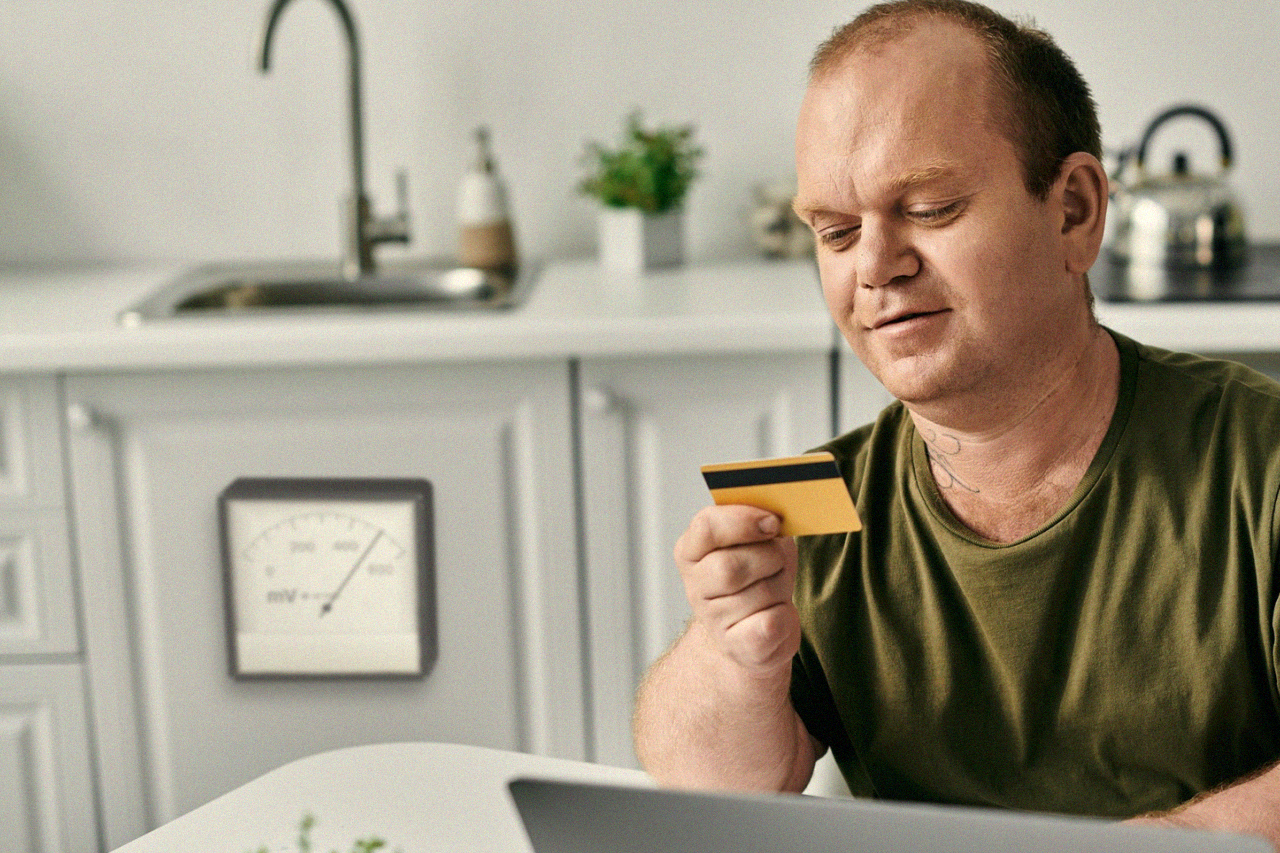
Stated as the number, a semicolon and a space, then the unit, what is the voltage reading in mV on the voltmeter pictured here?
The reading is 500; mV
